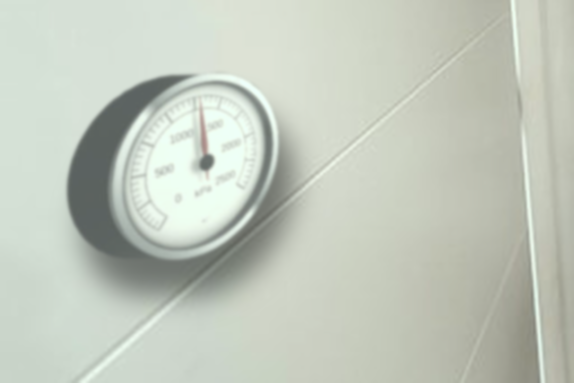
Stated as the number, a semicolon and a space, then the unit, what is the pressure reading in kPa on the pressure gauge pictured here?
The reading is 1250; kPa
